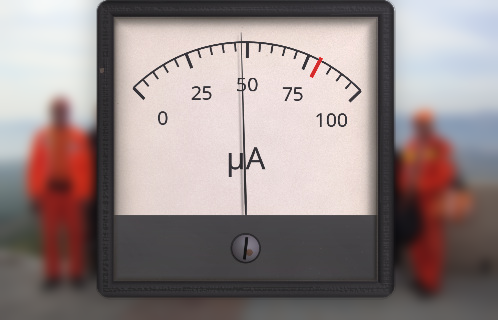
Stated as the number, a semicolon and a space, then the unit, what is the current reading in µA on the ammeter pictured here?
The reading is 47.5; µA
